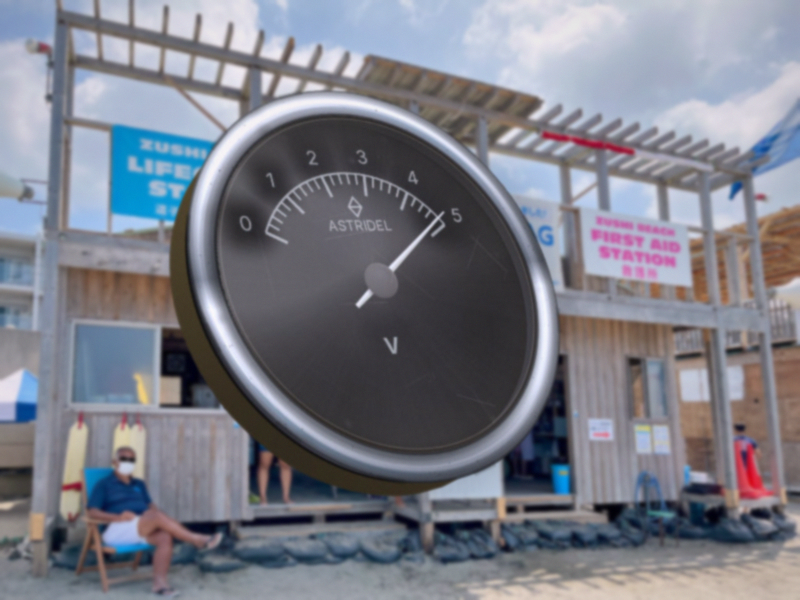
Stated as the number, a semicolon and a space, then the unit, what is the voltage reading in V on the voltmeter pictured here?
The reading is 4.8; V
